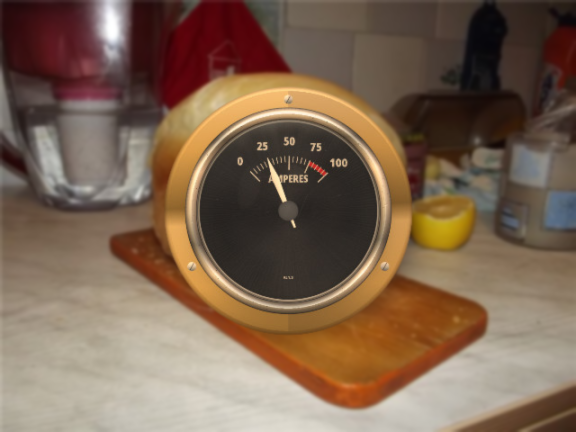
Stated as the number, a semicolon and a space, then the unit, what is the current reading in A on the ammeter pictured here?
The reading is 25; A
